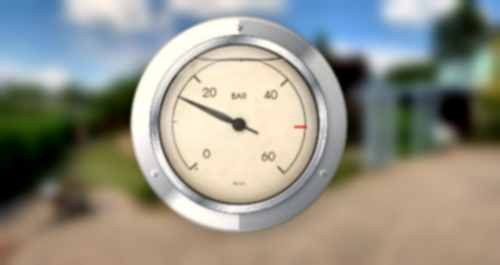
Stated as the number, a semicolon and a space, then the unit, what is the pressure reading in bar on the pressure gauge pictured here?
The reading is 15; bar
